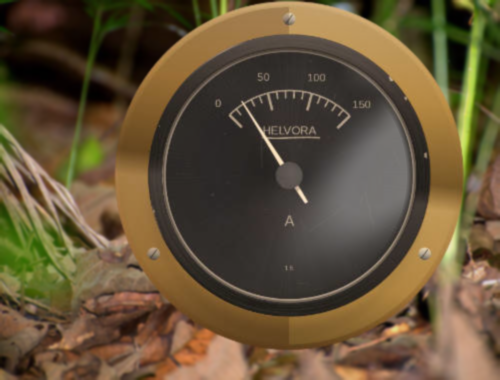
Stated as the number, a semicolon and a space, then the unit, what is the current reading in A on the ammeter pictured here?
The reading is 20; A
